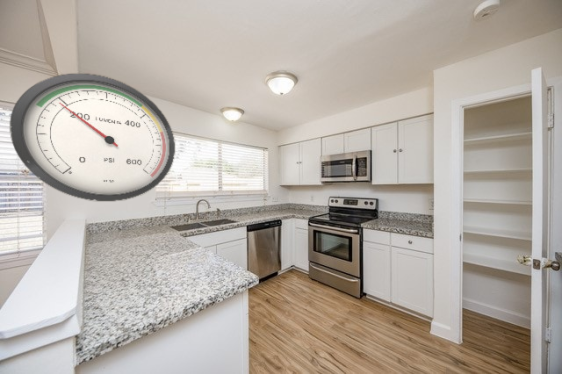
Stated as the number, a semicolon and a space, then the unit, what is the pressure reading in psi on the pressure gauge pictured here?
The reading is 190; psi
